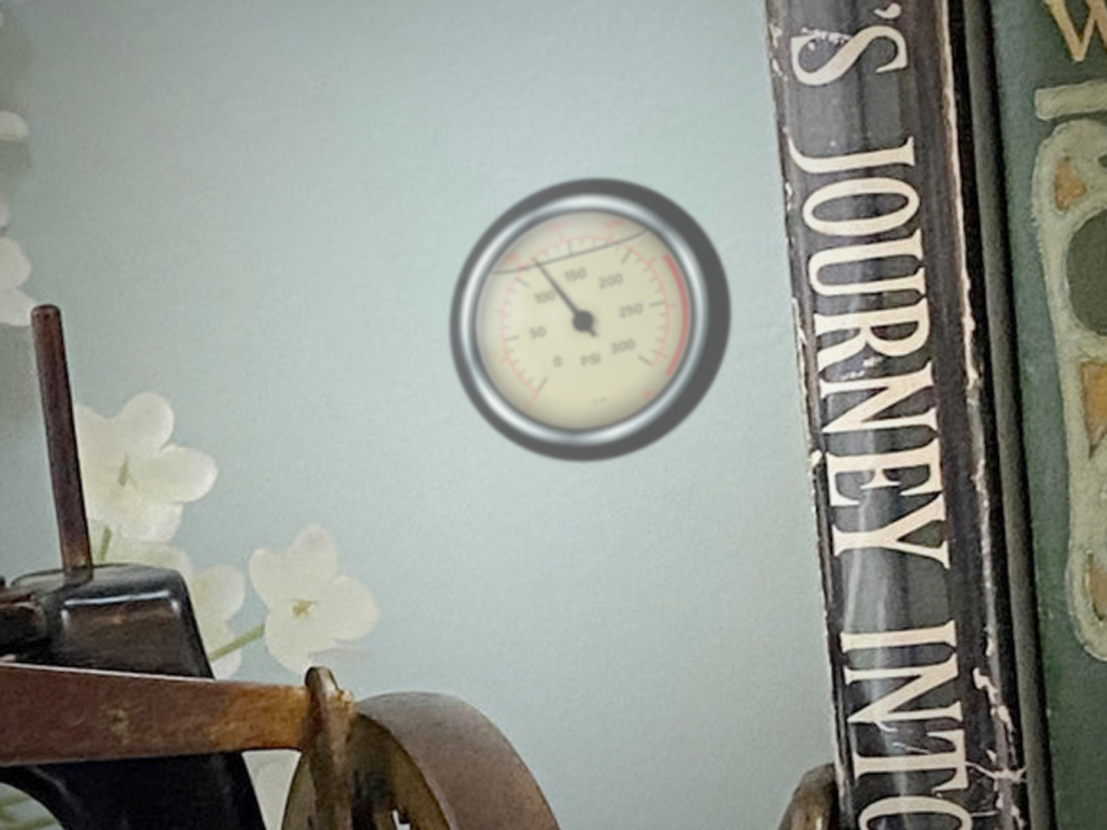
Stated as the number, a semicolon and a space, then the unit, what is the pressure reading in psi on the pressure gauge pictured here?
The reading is 120; psi
